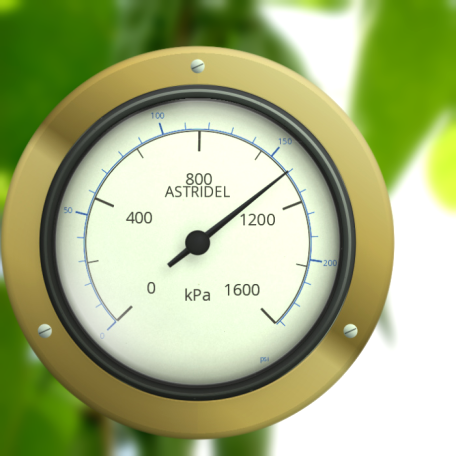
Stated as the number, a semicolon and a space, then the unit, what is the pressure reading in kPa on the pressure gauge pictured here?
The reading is 1100; kPa
